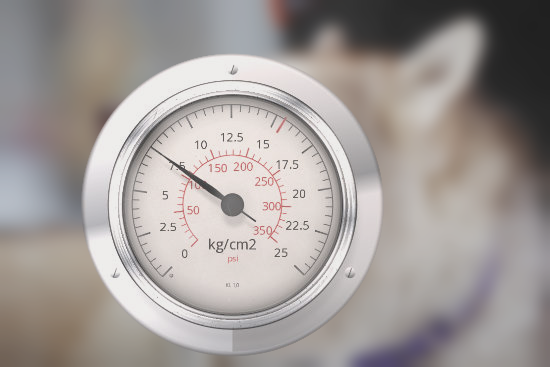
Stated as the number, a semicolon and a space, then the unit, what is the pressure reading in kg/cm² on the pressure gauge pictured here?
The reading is 7.5; kg/cm²
